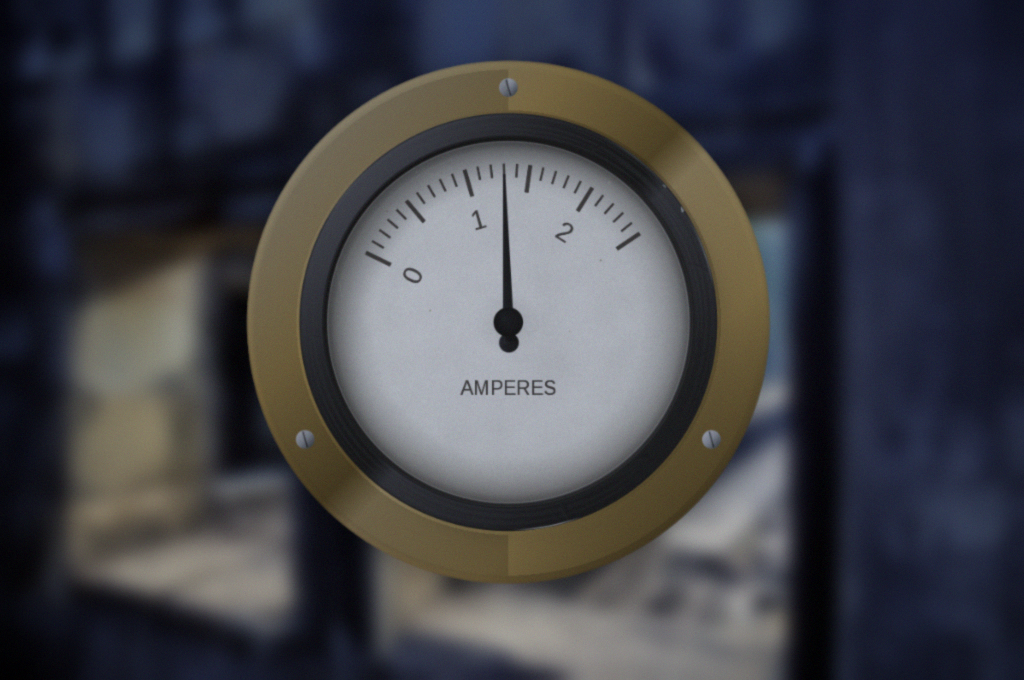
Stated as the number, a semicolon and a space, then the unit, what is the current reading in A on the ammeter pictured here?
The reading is 1.3; A
